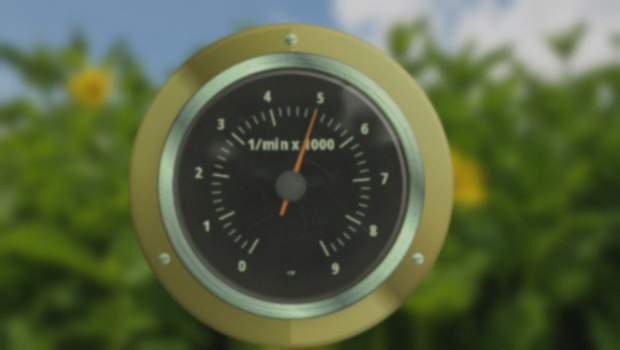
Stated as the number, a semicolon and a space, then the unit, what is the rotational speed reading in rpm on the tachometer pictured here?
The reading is 5000; rpm
